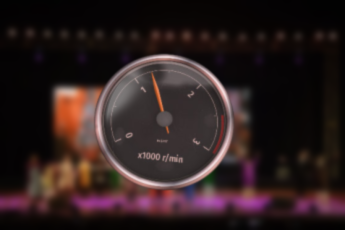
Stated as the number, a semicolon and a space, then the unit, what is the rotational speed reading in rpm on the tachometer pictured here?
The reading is 1250; rpm
